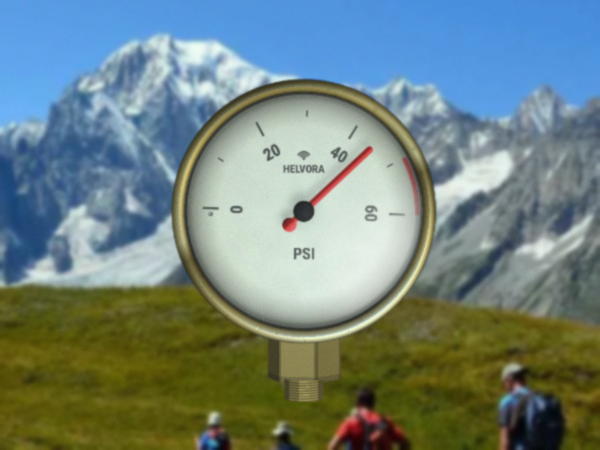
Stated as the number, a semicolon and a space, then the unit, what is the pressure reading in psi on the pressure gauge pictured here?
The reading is 45; psi
